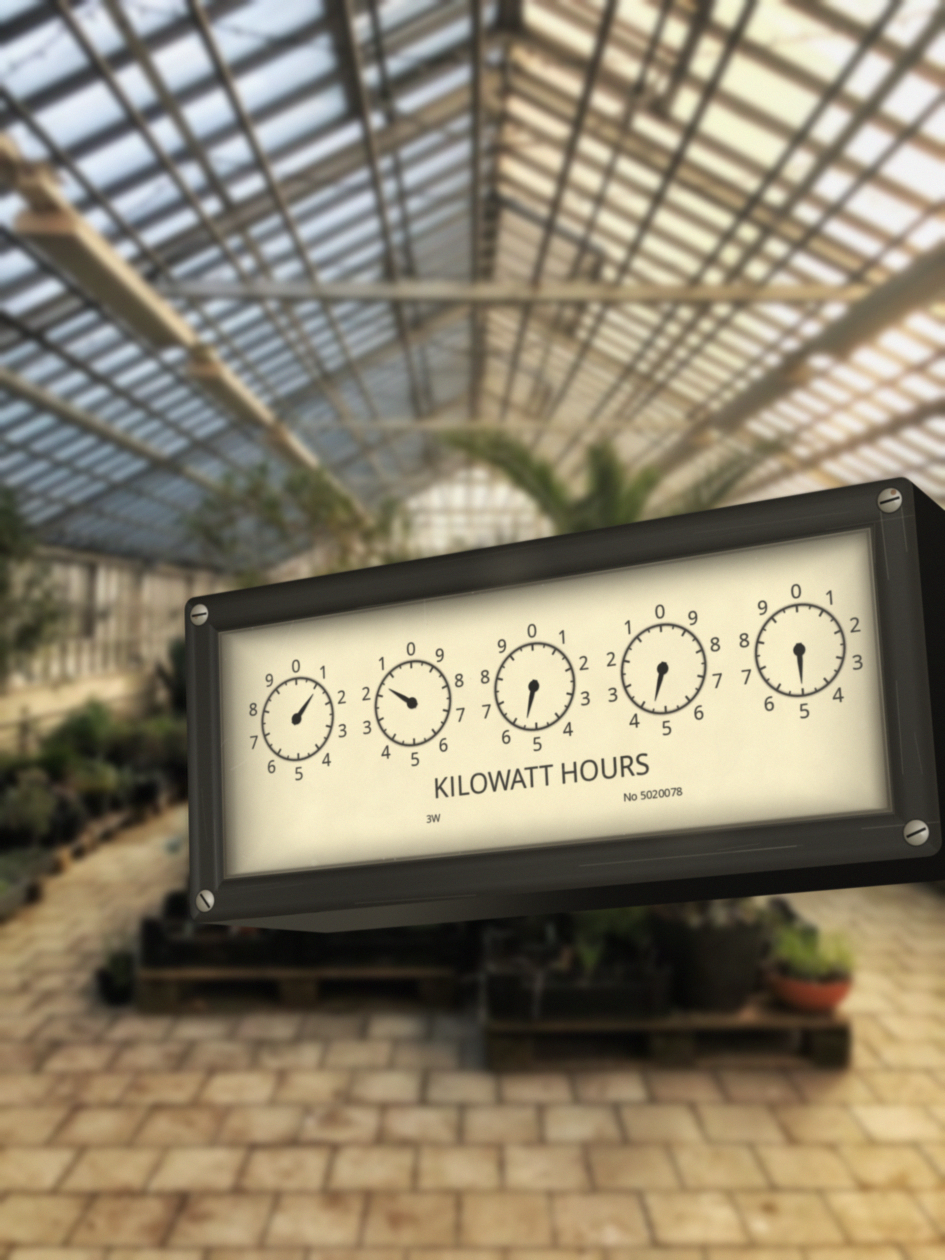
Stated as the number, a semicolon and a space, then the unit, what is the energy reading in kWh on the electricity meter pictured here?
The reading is 11545; kWh
